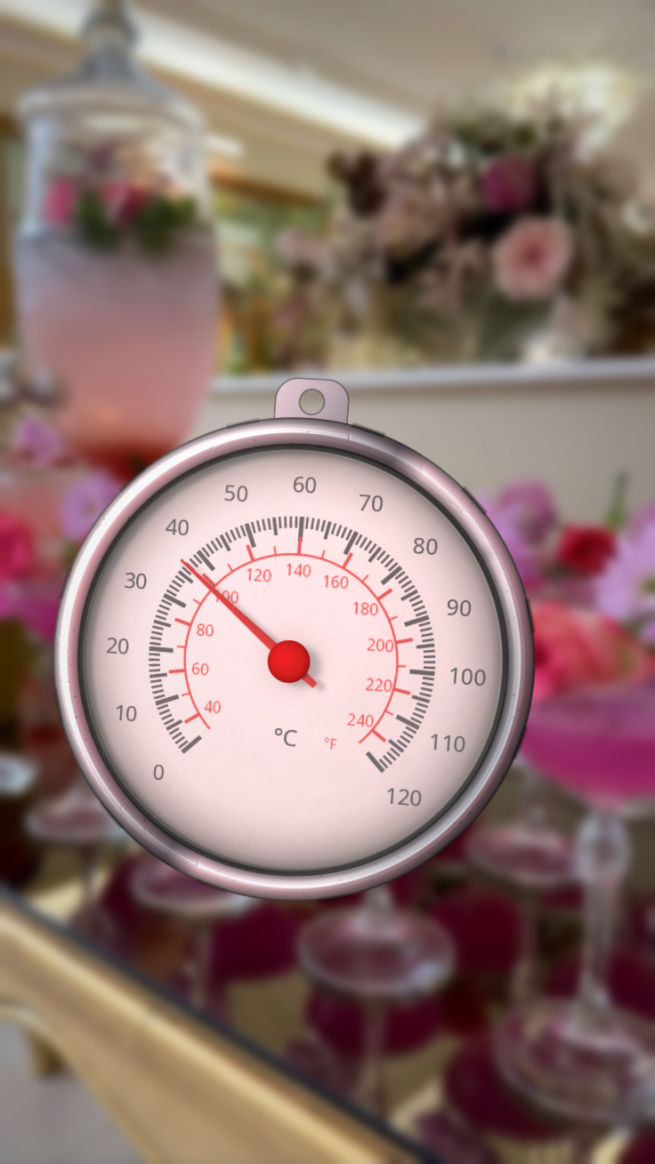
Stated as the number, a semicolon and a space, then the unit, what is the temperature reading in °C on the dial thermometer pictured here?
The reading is 37; °C
